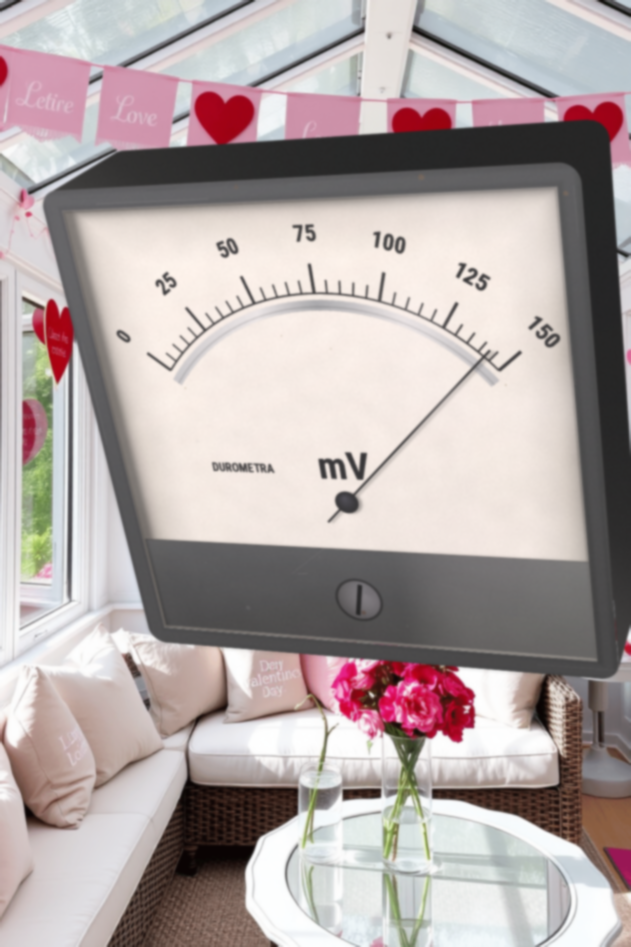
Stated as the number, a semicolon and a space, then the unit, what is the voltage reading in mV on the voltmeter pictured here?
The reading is 142.5; mV
